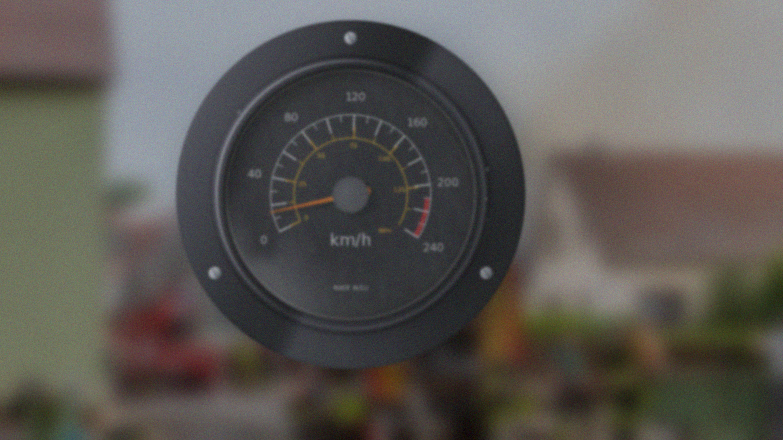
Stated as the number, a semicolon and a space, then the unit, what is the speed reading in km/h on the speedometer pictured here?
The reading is 15; km/h
